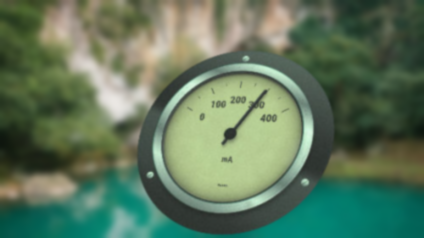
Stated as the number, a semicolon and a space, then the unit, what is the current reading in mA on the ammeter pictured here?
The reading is 300; mA
